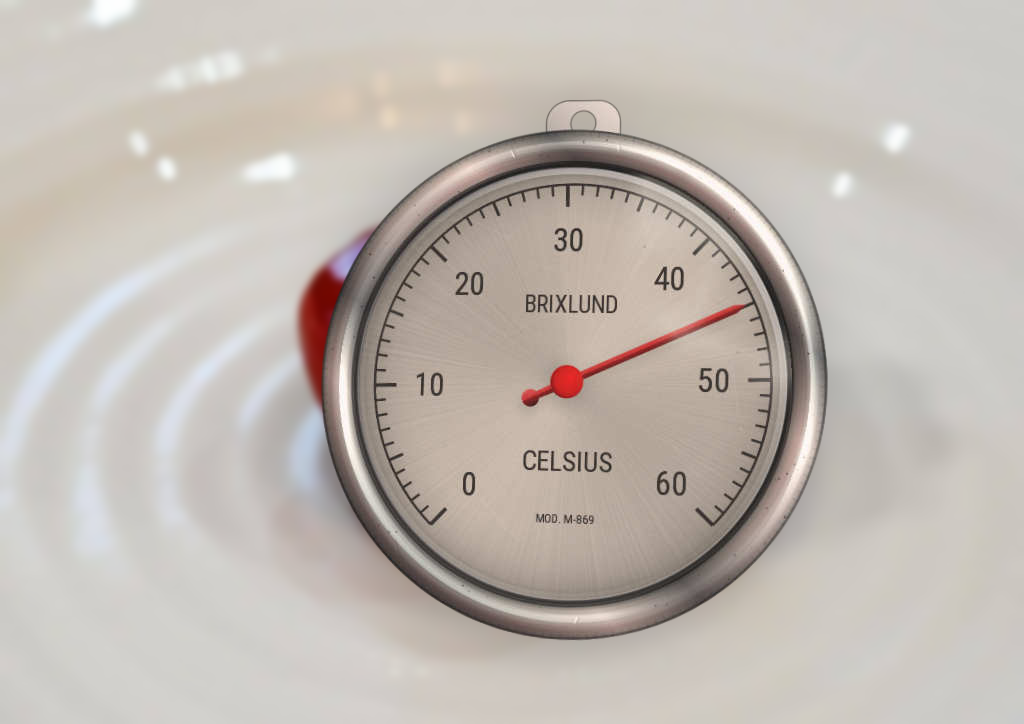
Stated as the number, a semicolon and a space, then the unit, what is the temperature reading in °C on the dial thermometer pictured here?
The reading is 45; °C
